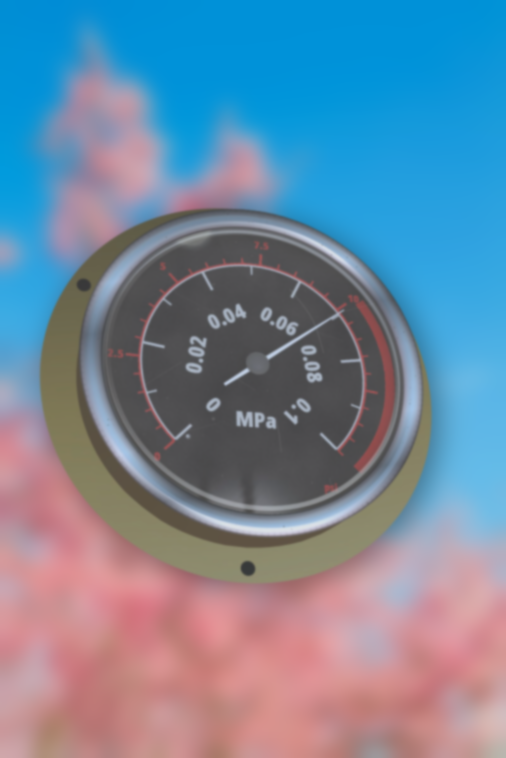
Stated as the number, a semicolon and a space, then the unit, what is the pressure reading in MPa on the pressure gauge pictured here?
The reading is 0.07; MPa
